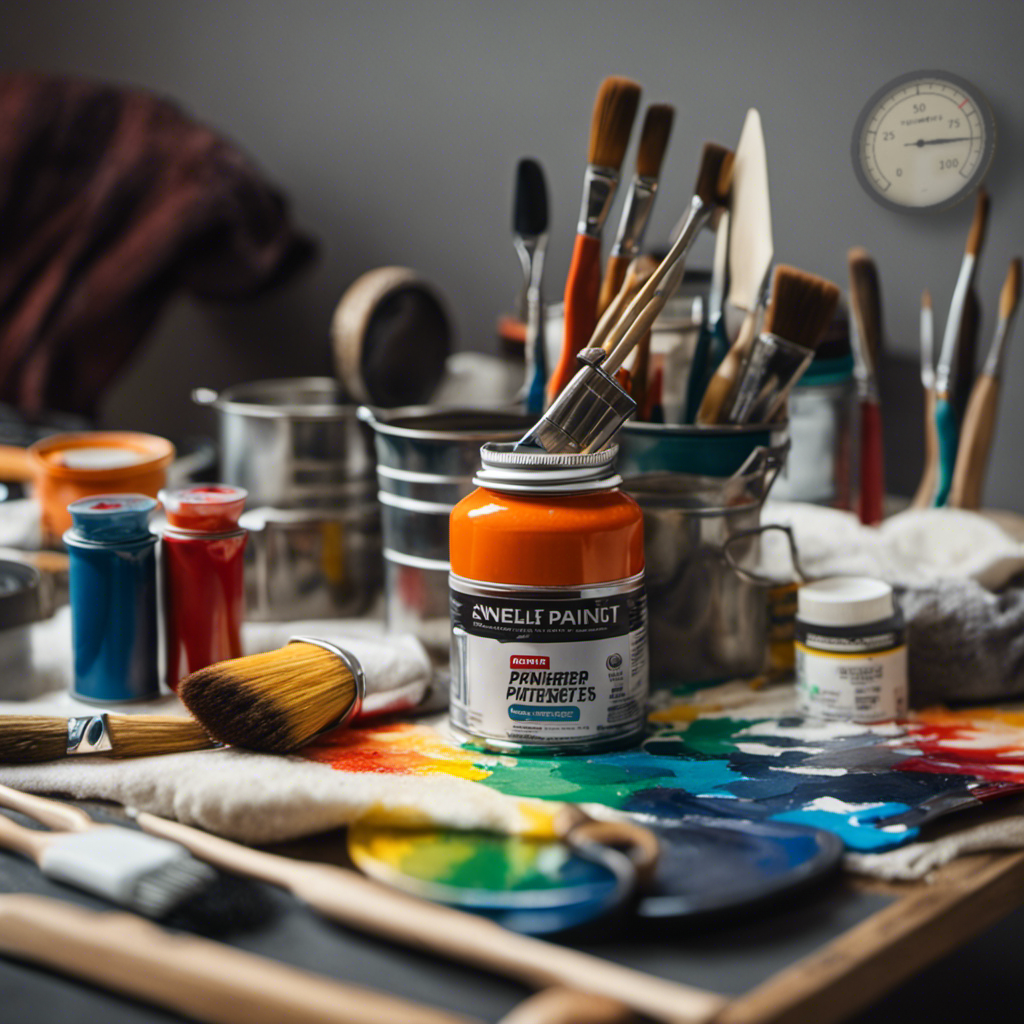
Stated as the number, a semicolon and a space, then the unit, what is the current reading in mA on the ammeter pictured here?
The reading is 85; mA
